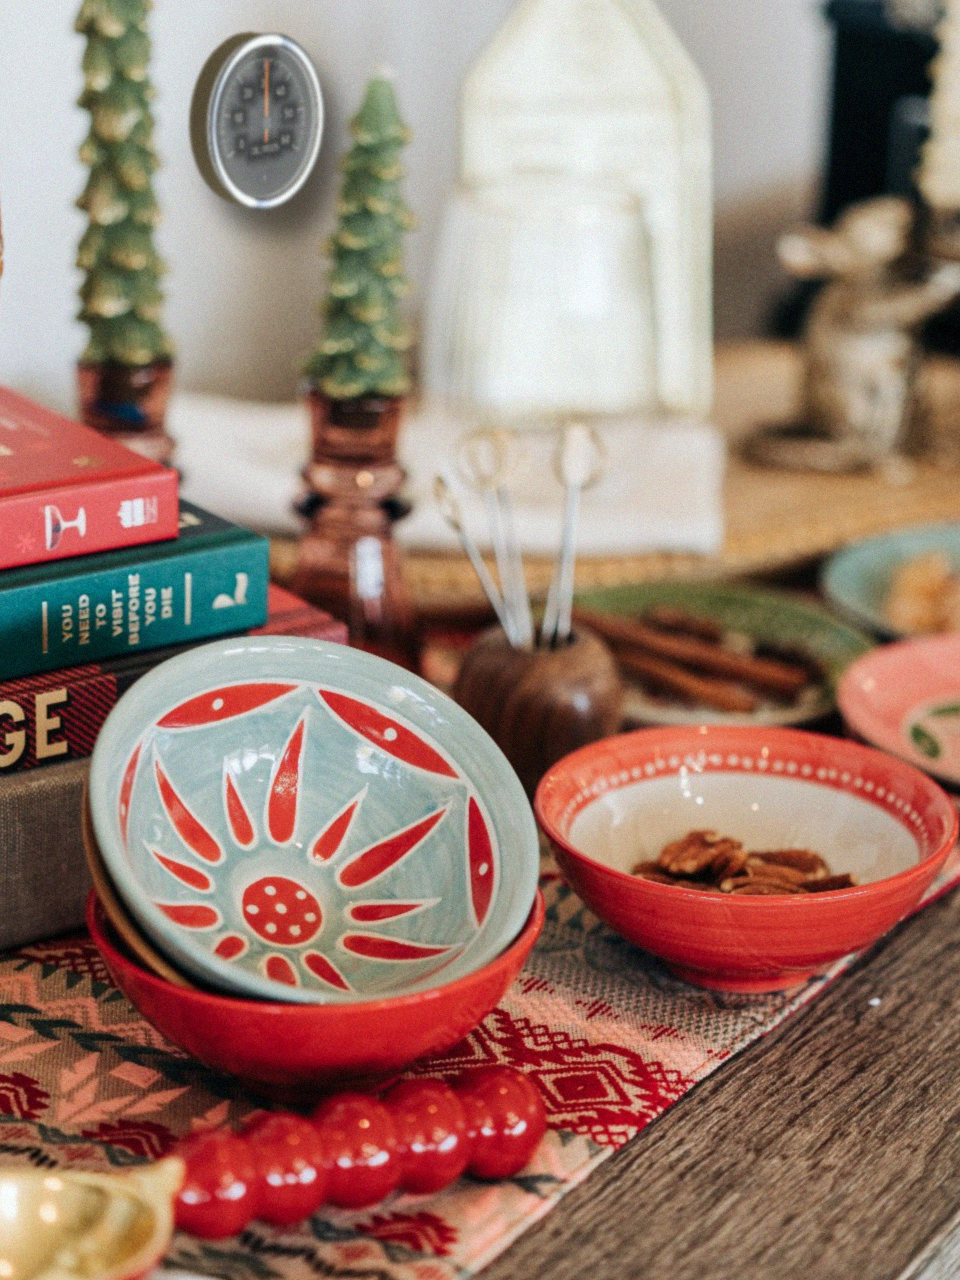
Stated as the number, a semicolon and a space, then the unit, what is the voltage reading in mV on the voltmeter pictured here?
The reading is 30; mV
